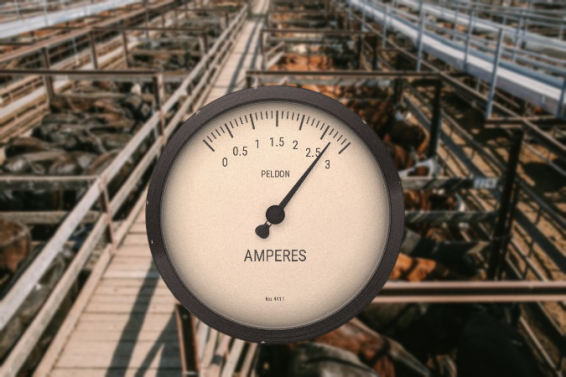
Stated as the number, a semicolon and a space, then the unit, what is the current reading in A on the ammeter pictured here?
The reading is 2.7; A
